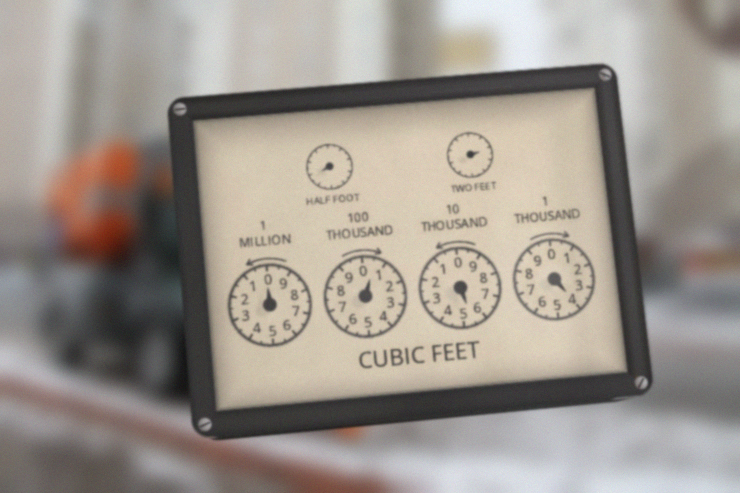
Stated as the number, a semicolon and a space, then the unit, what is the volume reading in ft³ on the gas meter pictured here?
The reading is 5400; ft³
